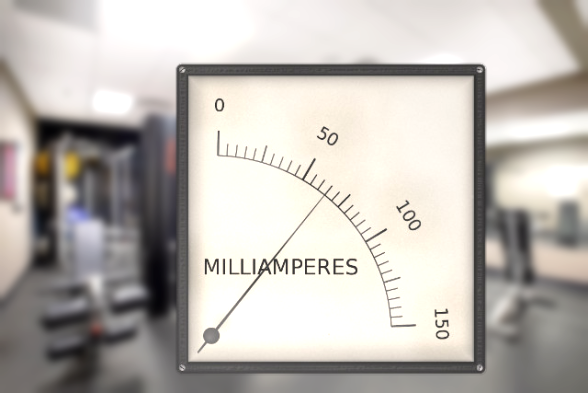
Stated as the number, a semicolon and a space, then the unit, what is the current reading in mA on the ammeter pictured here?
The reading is 65; mA
